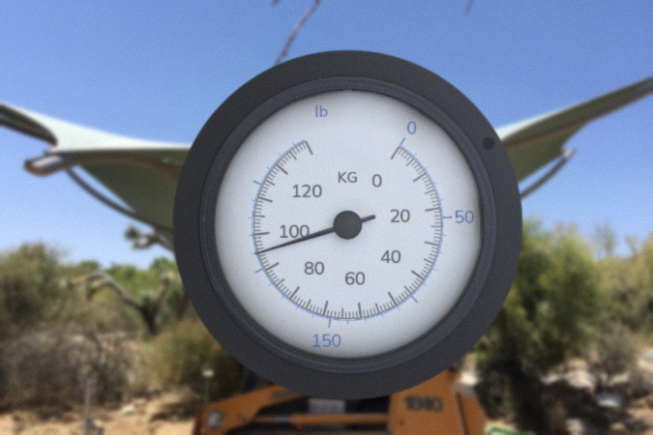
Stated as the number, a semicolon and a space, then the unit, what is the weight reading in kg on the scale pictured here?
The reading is 95; kg
